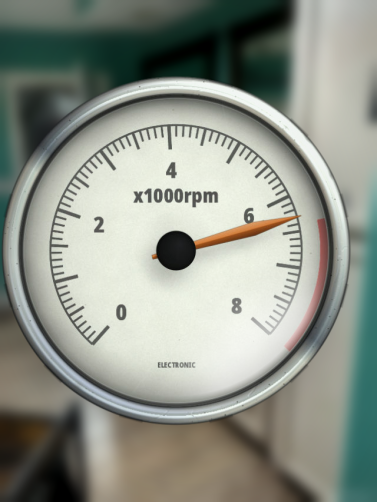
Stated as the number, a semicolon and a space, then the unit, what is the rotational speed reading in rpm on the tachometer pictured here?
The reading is 6300; rpm
